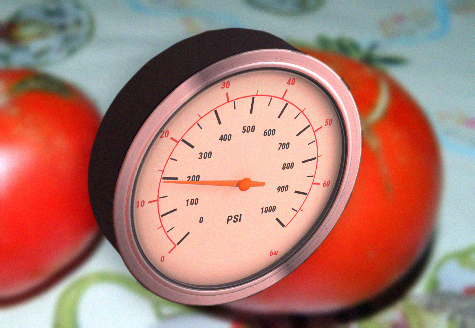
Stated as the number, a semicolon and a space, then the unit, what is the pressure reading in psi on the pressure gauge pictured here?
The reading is 200; psi
